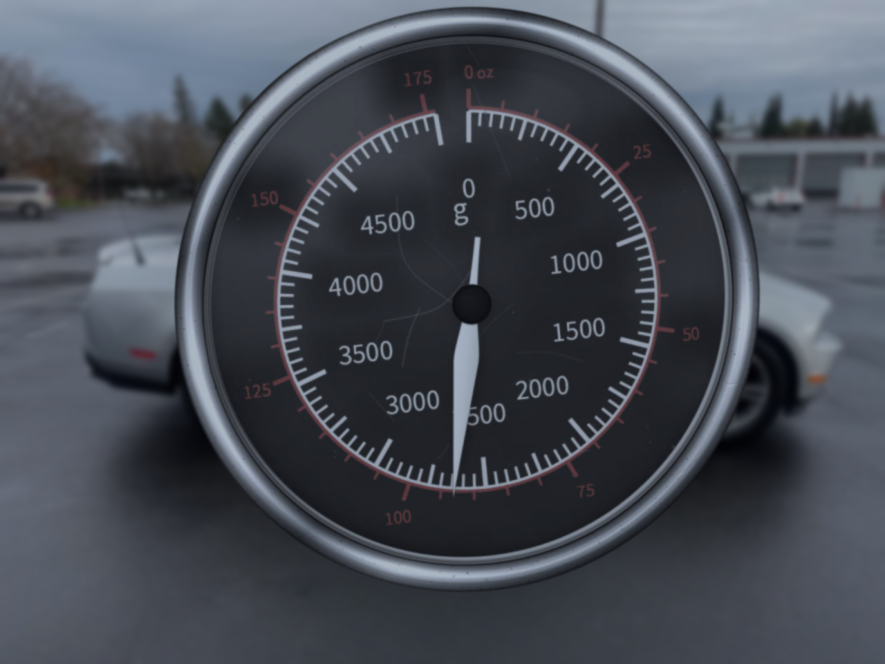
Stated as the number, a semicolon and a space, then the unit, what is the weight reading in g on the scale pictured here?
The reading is 2650; g
